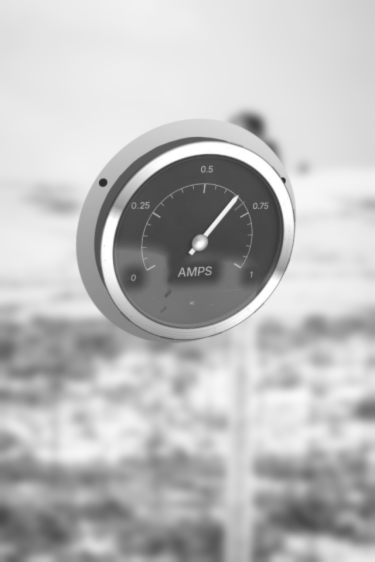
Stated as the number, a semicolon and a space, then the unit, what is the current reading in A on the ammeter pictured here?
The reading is 0.65; A
